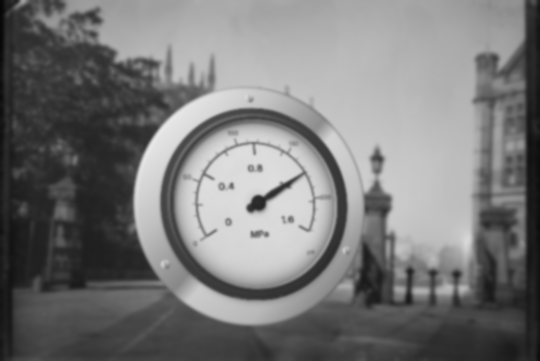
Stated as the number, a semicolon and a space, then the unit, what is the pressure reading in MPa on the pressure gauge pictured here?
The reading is 1.2; MPa
